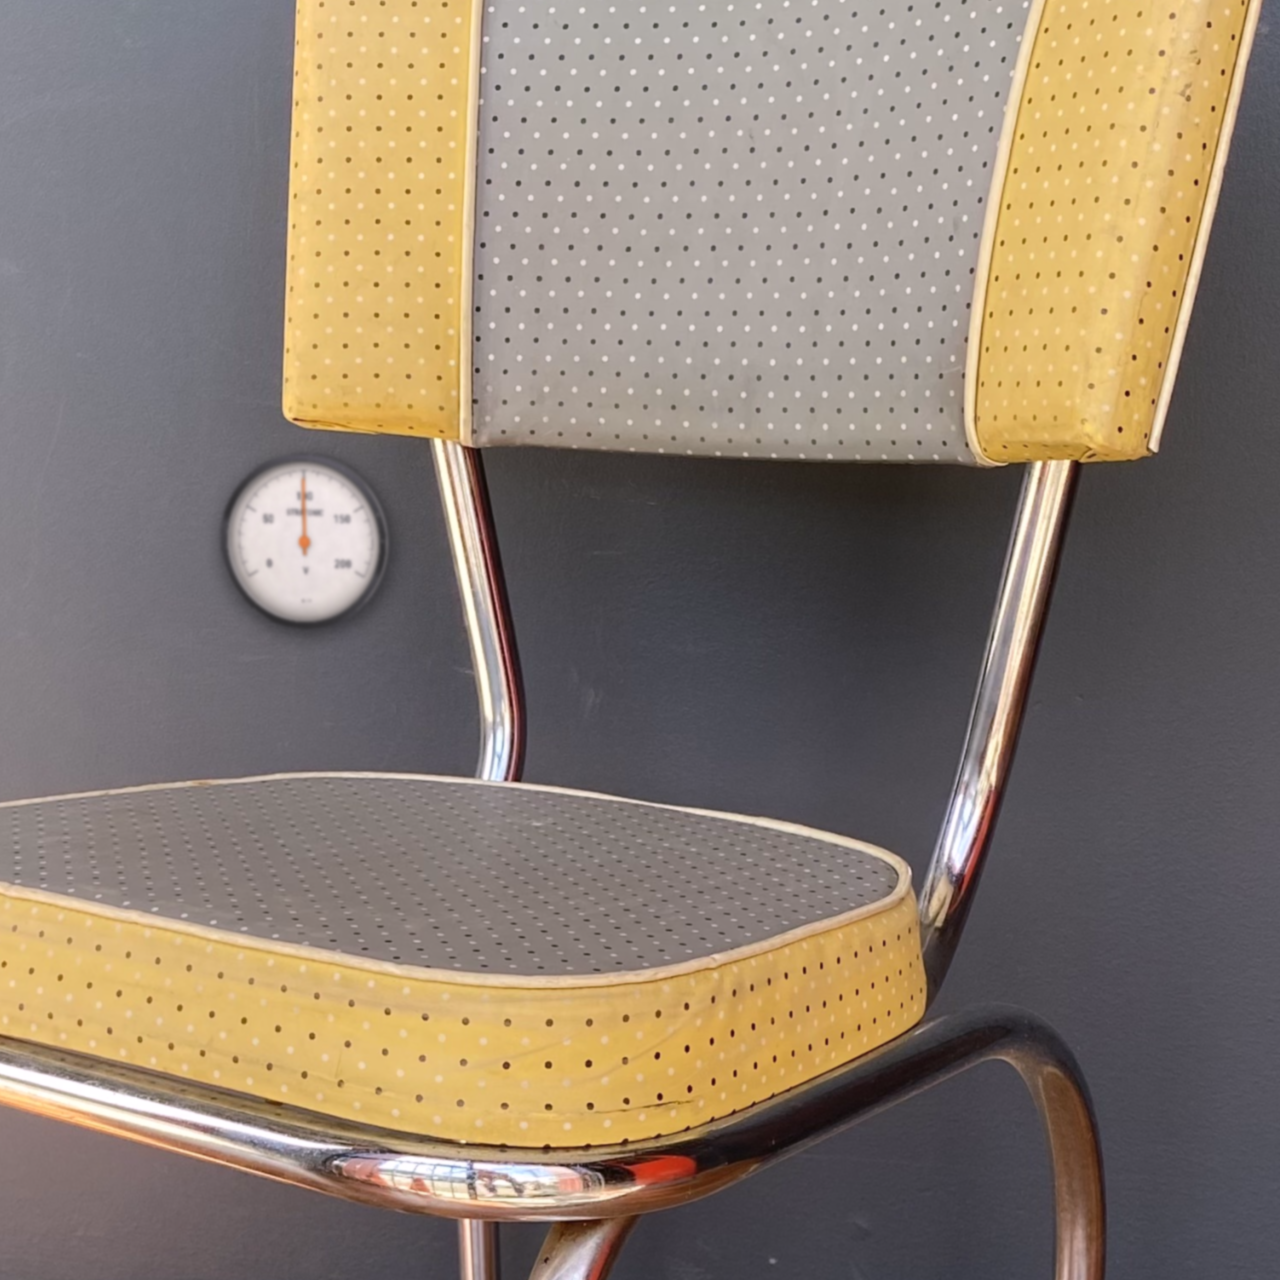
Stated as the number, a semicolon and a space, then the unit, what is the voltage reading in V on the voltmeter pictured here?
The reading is 100; V
